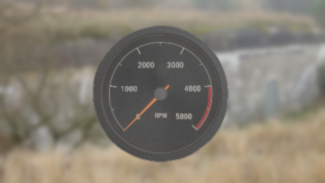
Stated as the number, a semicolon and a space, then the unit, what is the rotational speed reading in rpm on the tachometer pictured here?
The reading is 0; rpm
